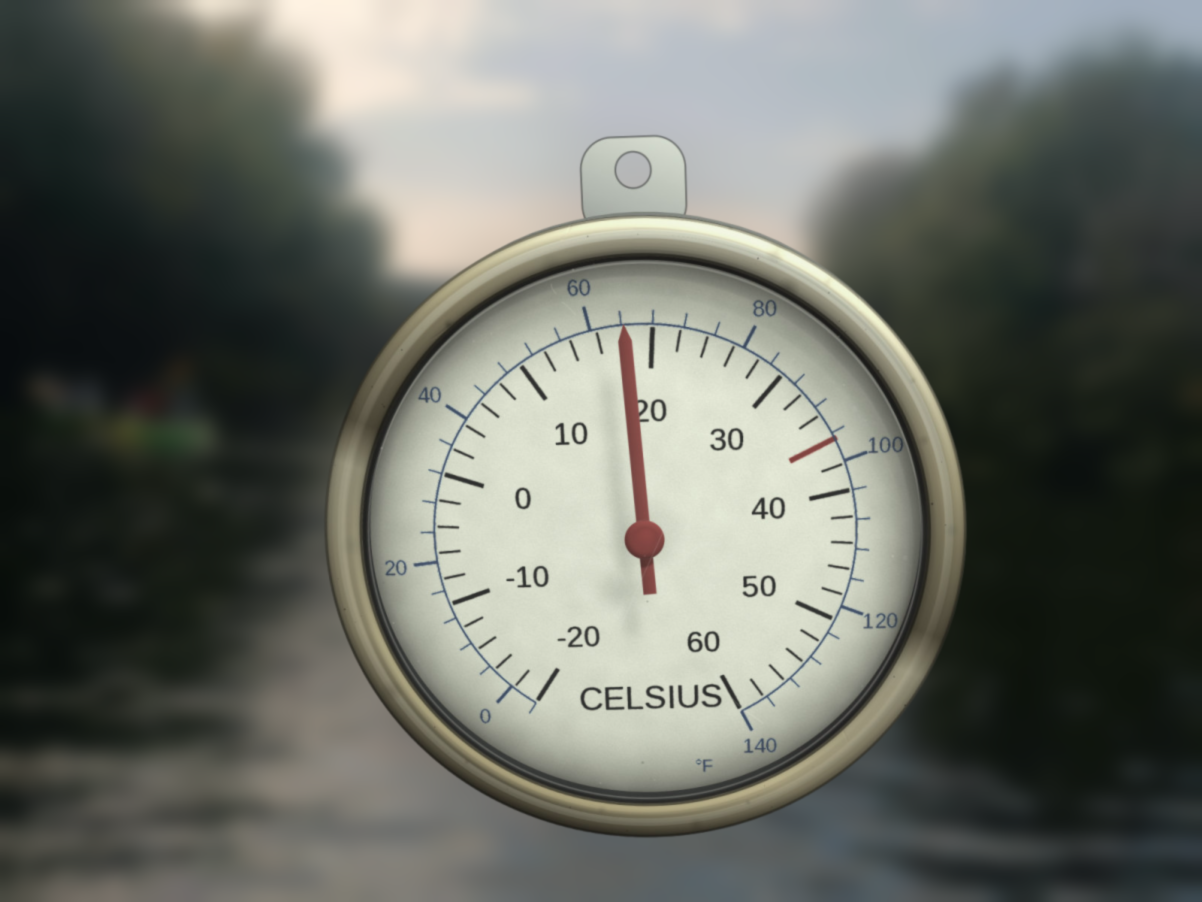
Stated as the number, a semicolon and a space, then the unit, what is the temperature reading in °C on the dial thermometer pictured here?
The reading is 18; °C
